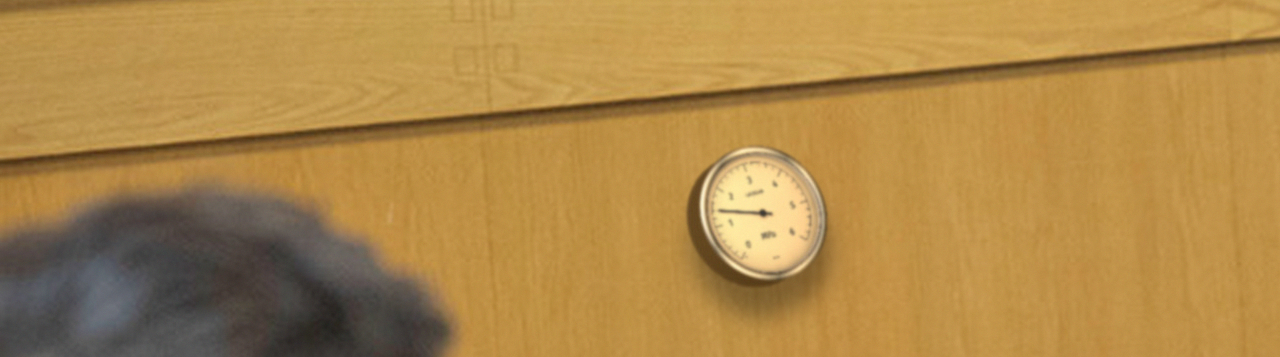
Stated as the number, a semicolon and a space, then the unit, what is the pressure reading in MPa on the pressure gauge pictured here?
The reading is 1.4; MPa
